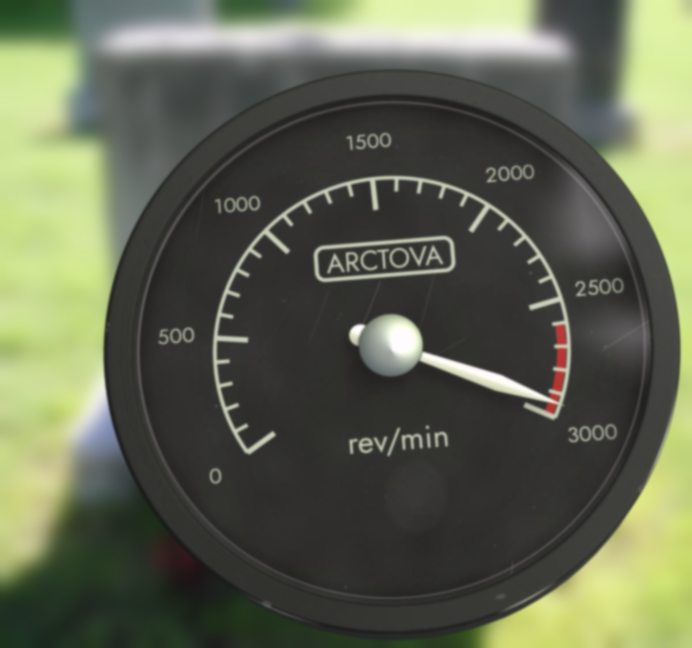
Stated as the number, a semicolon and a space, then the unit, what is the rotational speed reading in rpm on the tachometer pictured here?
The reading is 2950; rpm
